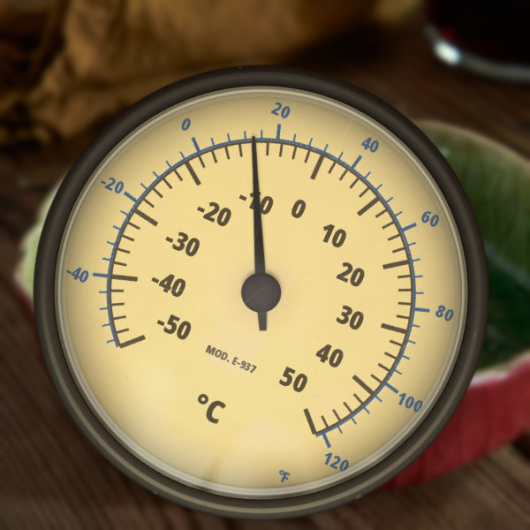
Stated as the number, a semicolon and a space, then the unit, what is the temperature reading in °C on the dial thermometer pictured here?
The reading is -10; °C
